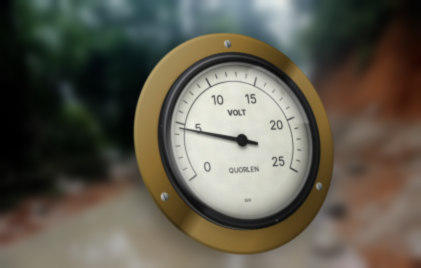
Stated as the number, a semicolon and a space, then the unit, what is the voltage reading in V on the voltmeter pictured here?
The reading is 4.5; V
